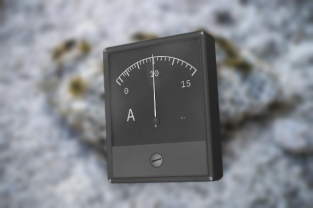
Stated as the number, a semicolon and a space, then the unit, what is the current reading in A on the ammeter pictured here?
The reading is 10; A
